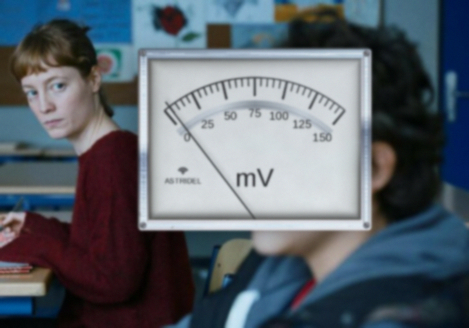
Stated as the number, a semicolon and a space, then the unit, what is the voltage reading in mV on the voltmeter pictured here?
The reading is 5; mV
